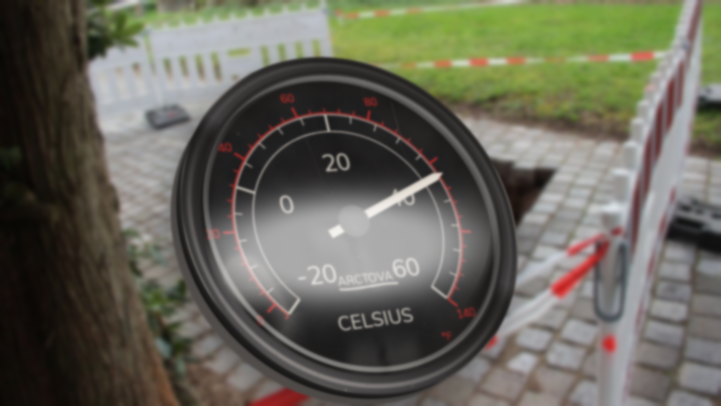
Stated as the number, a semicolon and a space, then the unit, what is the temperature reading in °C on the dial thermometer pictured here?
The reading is 40; °C
